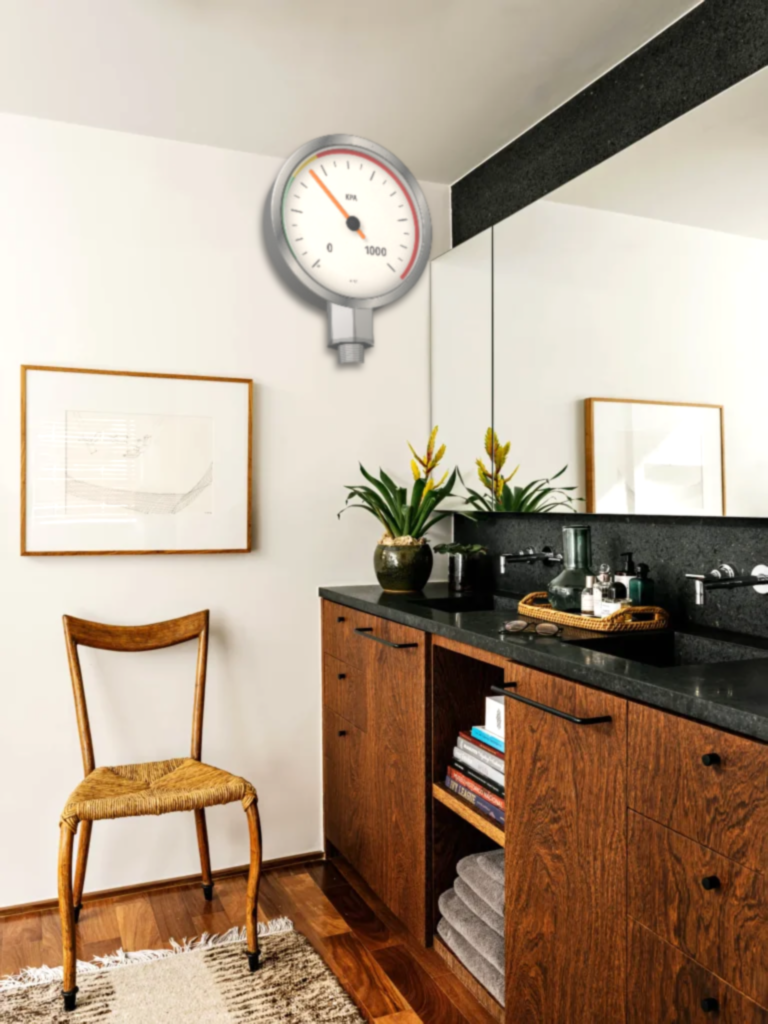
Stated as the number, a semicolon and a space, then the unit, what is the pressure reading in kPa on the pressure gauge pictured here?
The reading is 350; kPa
